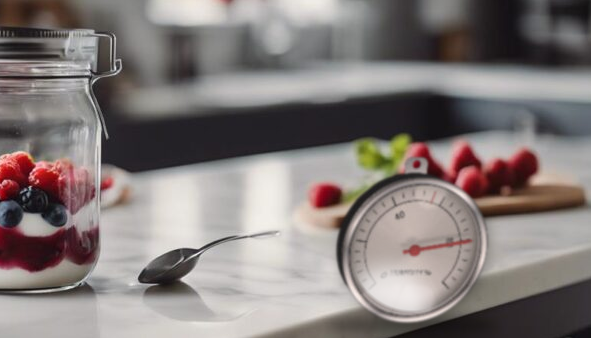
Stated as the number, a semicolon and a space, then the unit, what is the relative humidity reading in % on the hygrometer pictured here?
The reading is 80; %
